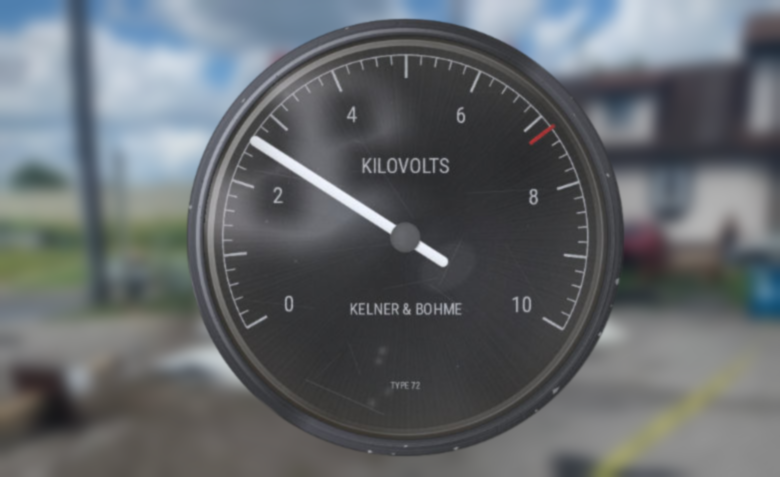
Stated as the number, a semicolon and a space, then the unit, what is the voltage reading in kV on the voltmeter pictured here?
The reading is 2.6; kV
